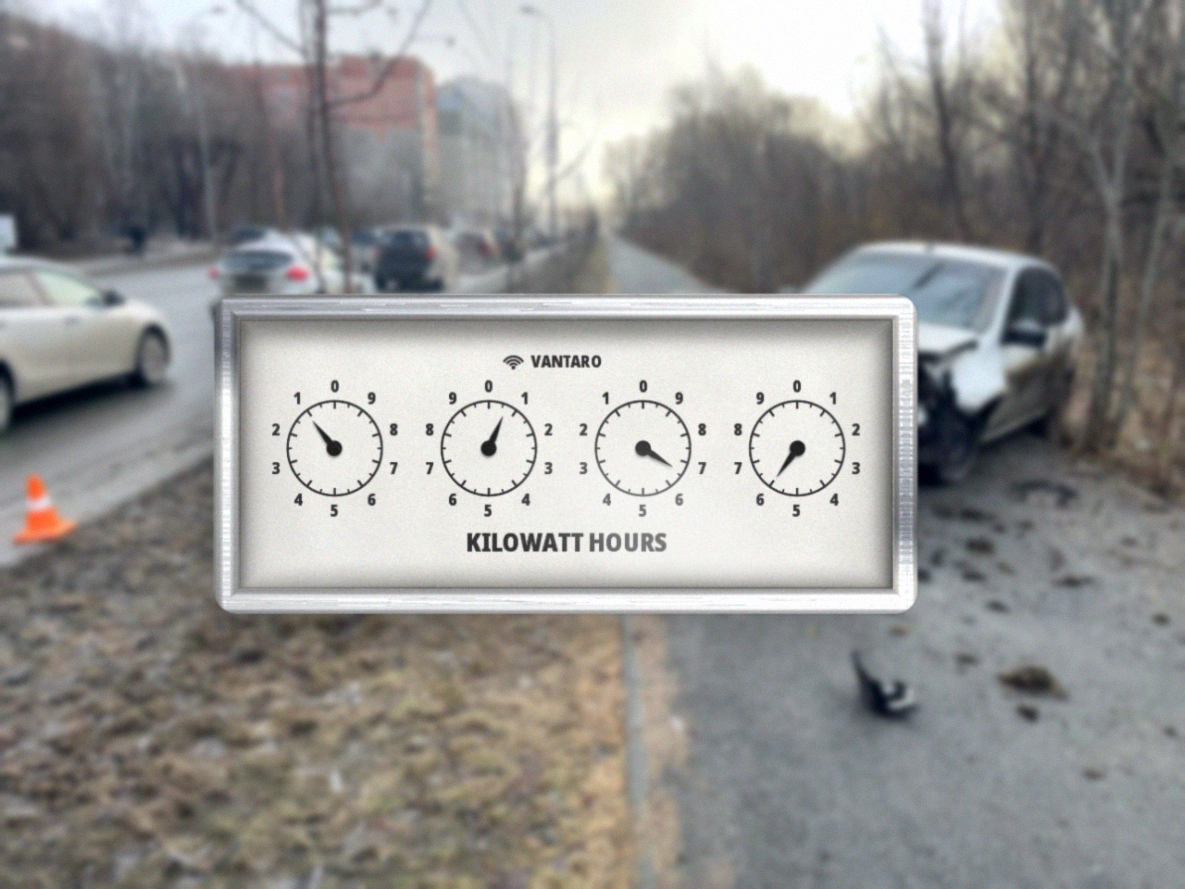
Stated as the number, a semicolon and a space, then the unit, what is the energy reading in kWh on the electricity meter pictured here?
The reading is 1066; kWh
